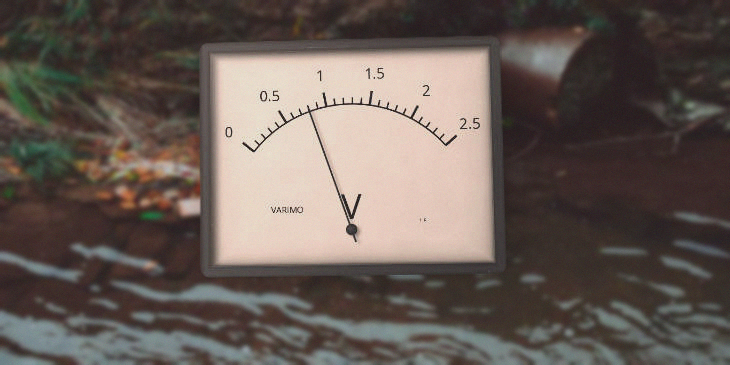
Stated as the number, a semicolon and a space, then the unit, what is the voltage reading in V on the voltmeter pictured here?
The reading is 0.8; V
